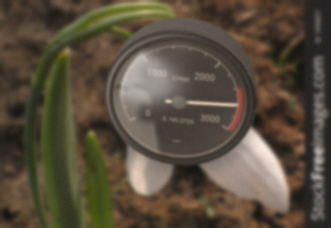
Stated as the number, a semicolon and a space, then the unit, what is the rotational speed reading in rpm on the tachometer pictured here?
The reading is 2600; rpm
